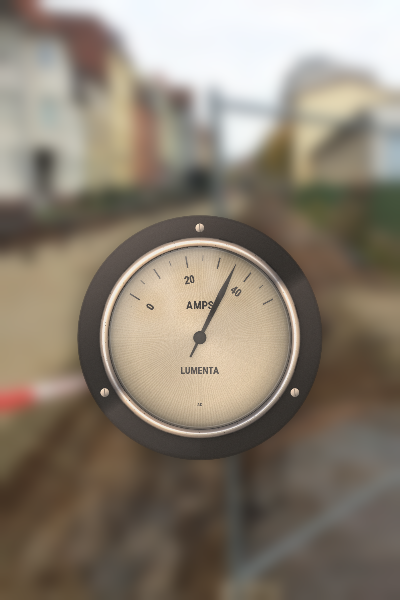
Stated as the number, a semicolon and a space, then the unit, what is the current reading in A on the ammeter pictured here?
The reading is 35; A
